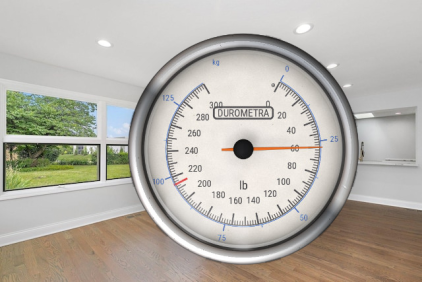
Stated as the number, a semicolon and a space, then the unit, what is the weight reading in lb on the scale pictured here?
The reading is 60; lb
